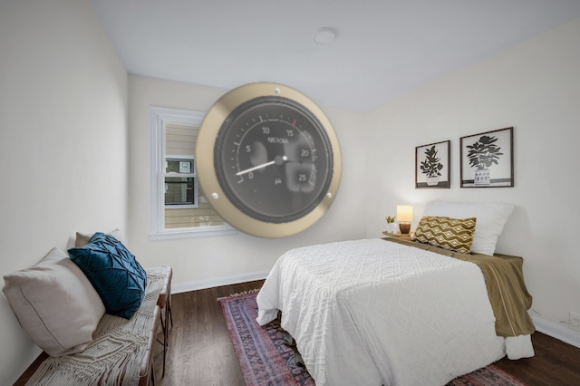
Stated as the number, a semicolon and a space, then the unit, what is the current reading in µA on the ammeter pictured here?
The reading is 1; µA
